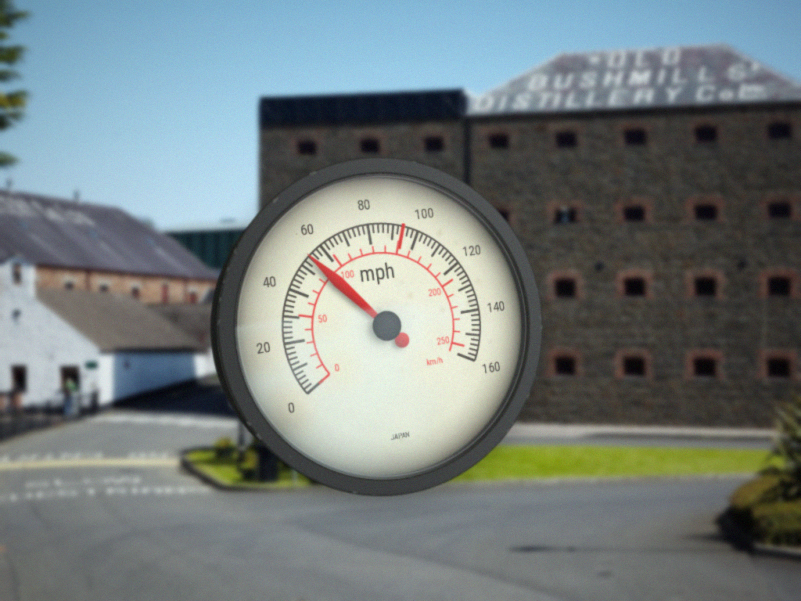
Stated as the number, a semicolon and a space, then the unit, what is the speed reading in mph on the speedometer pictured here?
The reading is 54; mph
